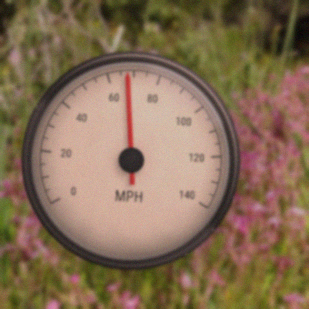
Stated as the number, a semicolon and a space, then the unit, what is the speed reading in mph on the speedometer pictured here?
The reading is 67.5; mph
